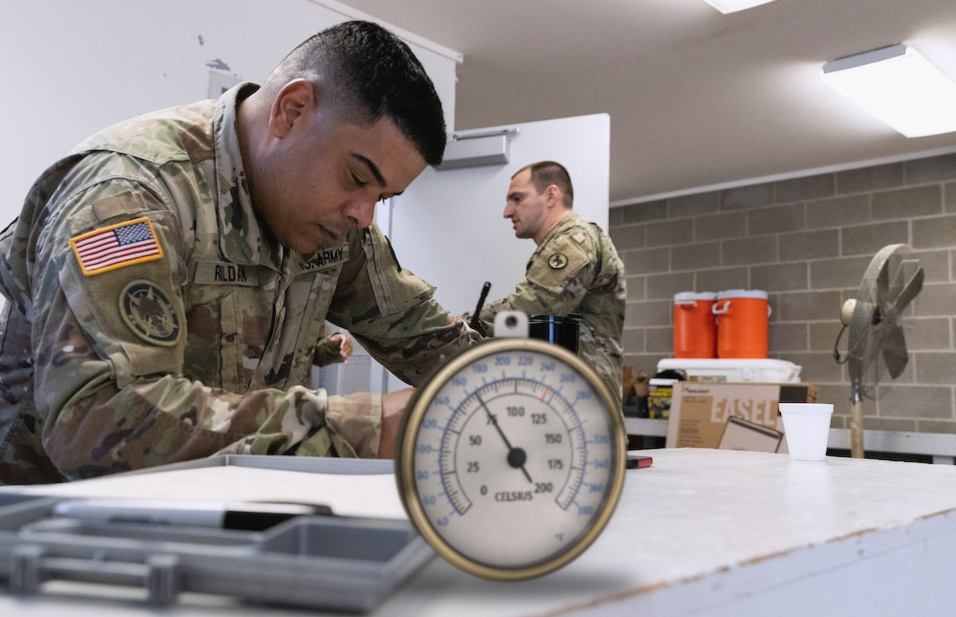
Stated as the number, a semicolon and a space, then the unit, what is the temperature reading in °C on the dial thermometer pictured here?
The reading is 75; °C
